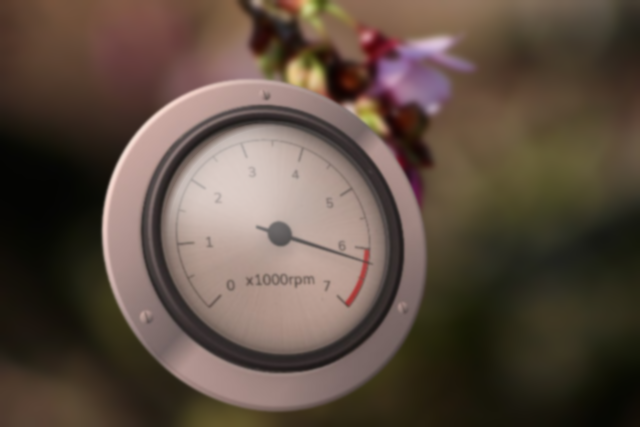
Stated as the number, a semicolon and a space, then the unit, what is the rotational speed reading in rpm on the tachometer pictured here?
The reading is 6250; rpm
